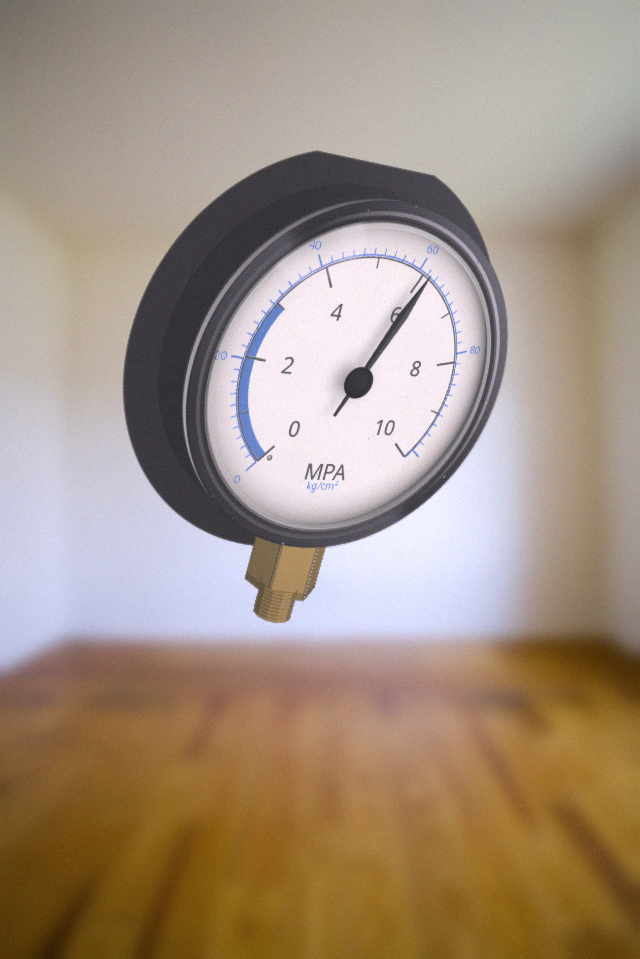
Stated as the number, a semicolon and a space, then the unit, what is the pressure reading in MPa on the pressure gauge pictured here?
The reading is 6; MPa
